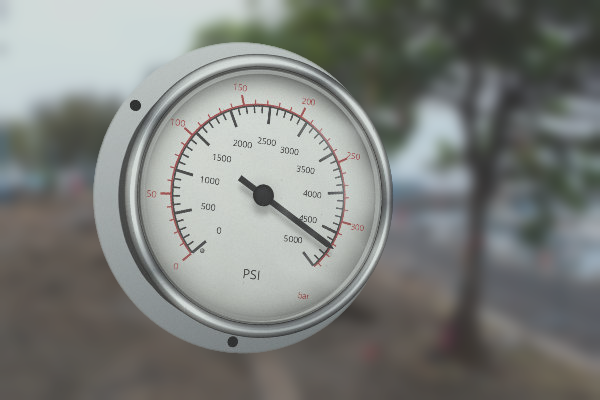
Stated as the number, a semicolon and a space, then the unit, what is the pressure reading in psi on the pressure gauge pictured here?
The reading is 4700; psi
